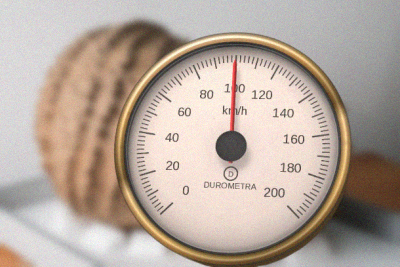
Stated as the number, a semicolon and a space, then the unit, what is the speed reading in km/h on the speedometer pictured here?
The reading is 100; km/h
